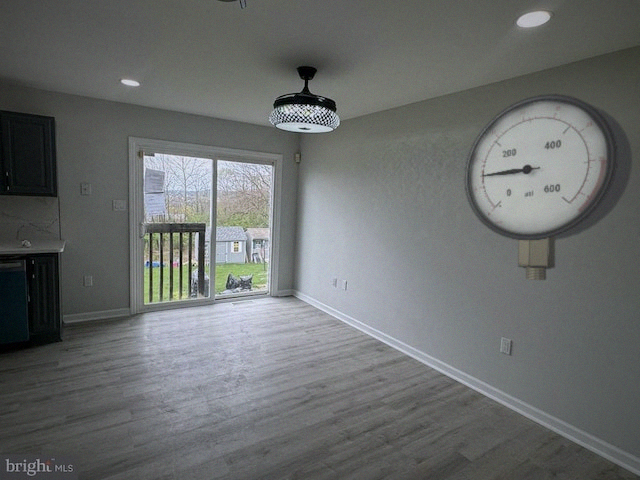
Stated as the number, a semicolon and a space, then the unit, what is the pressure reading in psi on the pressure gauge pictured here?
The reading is 100; psi
